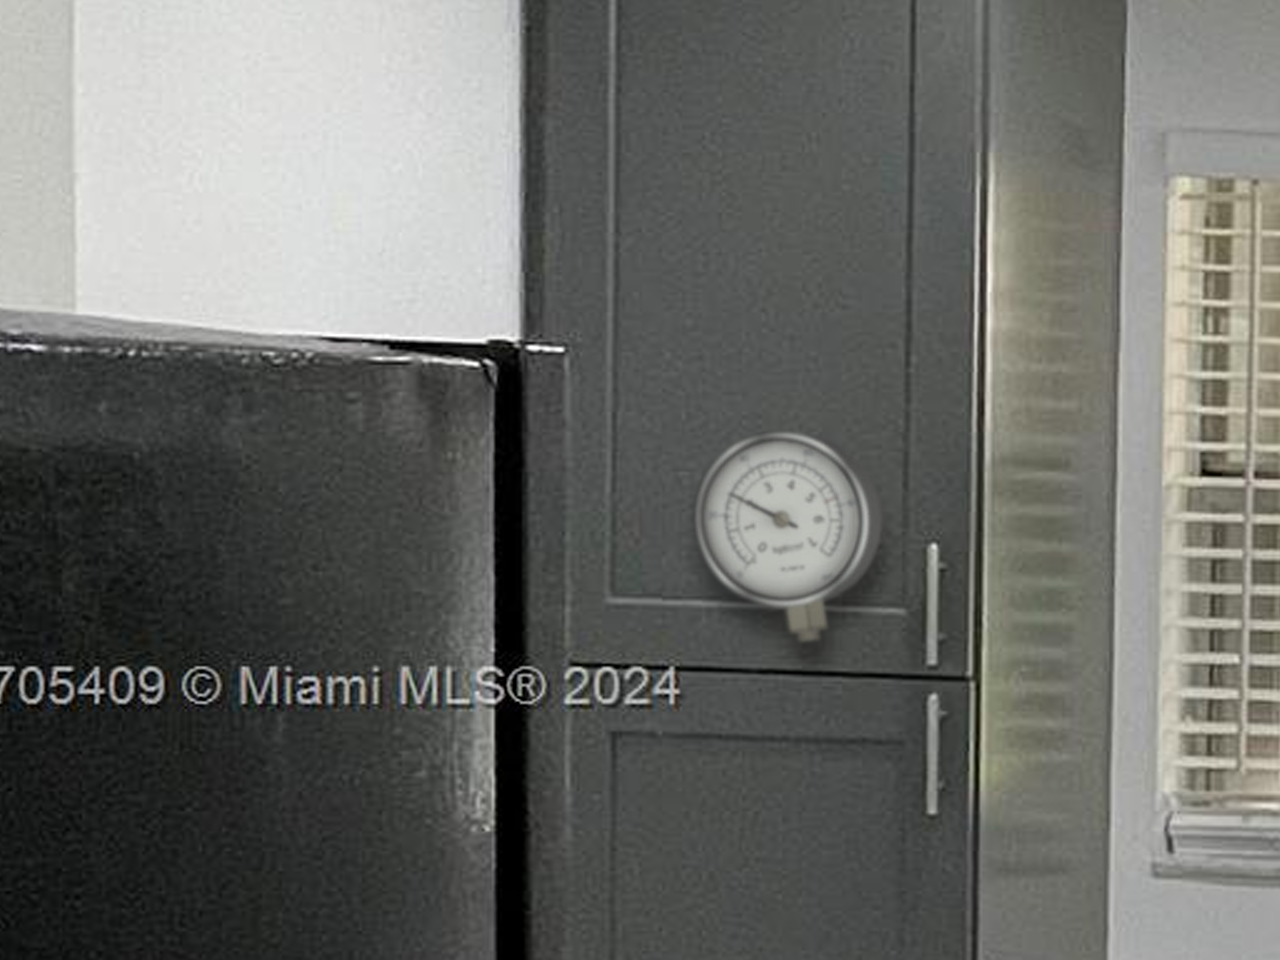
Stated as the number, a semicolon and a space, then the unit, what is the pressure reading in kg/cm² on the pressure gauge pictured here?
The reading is 2; kg/cm²
